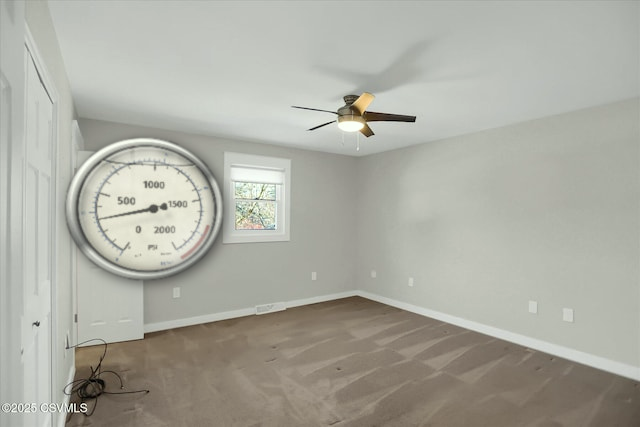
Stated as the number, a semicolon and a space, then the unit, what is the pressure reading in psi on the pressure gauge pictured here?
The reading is 300; psi
